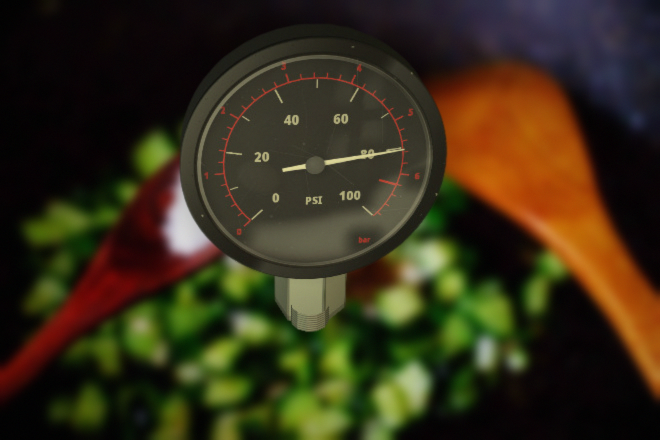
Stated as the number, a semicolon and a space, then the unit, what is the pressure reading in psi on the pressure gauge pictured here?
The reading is 80; psi
